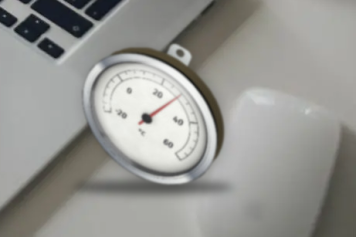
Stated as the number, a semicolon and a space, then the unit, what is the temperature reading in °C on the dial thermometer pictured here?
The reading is 28; °C
